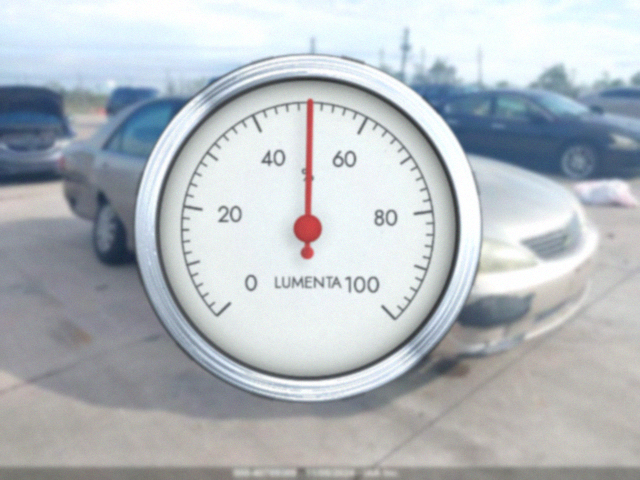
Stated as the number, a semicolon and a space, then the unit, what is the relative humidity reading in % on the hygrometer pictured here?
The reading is 50; %
